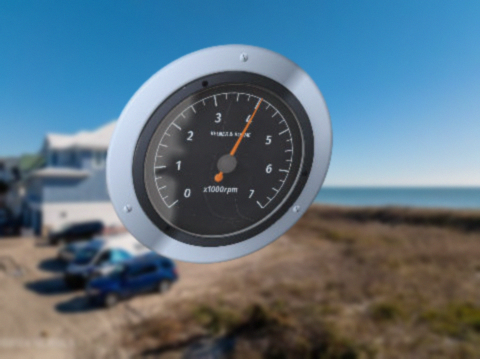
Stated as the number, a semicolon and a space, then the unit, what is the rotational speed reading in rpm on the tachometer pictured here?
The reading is 4000; rpm
